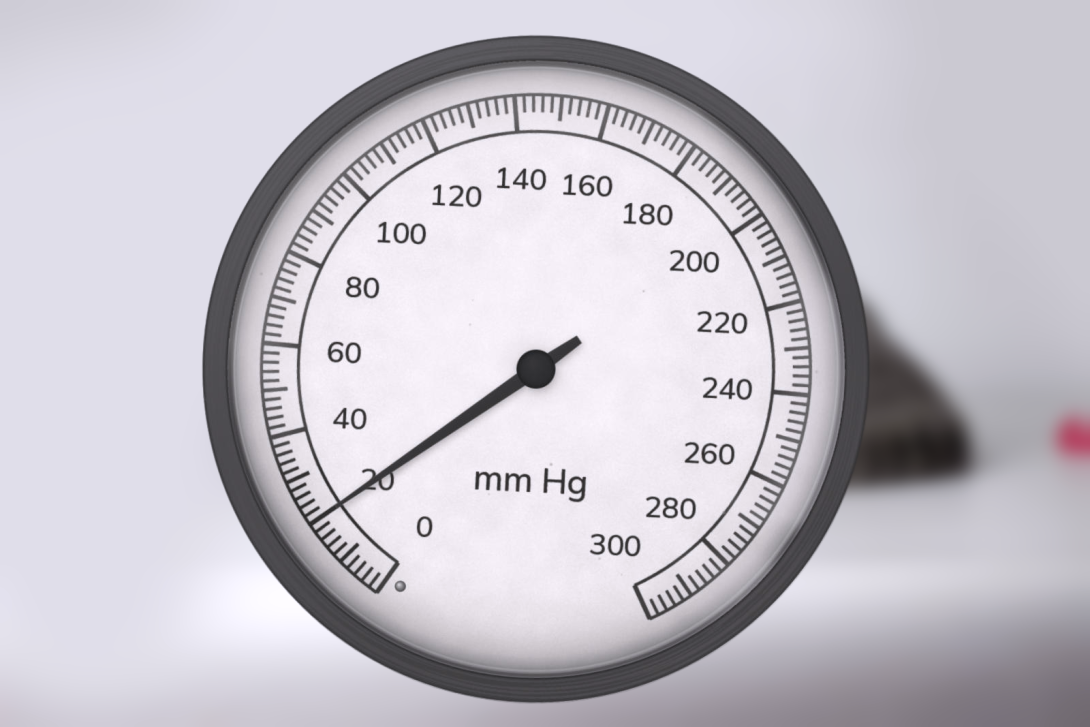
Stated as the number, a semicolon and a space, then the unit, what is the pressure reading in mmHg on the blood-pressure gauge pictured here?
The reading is 20; mmHg
